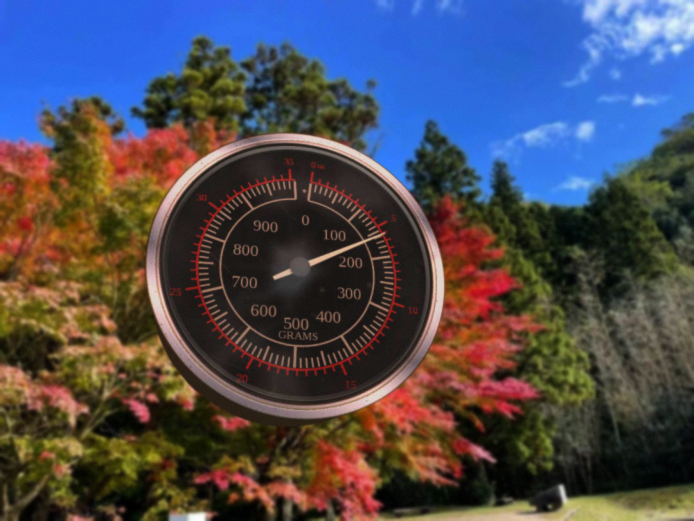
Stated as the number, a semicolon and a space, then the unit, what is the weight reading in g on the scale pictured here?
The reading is 160; g
